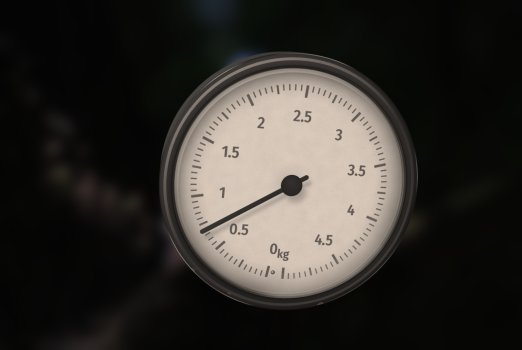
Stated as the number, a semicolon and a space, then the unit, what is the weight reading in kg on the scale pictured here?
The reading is 0.7; kg
